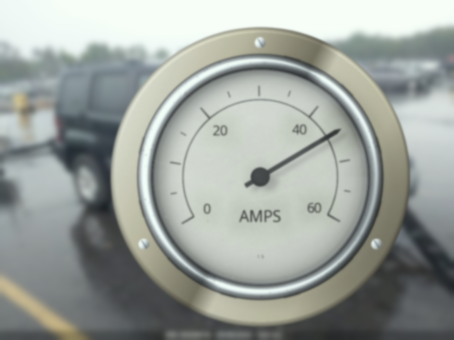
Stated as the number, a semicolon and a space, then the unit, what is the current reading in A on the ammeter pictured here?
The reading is 45; A
